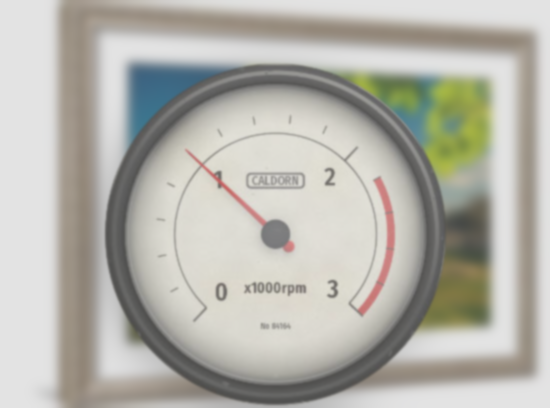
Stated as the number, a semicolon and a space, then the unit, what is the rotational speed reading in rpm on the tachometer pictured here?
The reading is 1000; rpm
